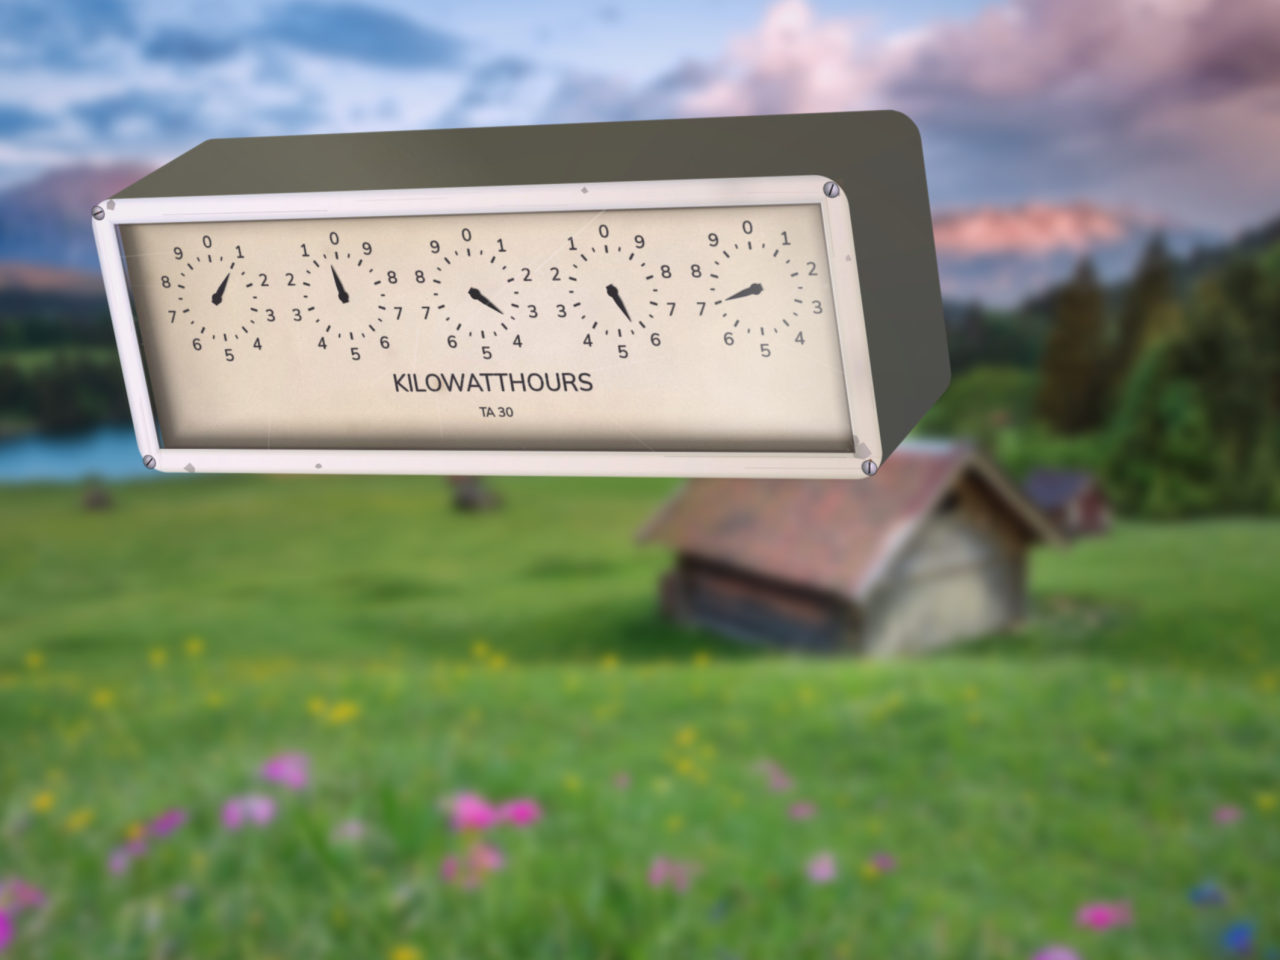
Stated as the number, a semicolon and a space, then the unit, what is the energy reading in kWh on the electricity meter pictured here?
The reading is 10357; kWh
